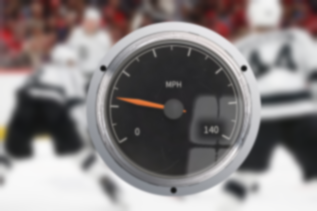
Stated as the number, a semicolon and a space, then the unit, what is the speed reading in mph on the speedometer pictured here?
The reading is 25; mph
